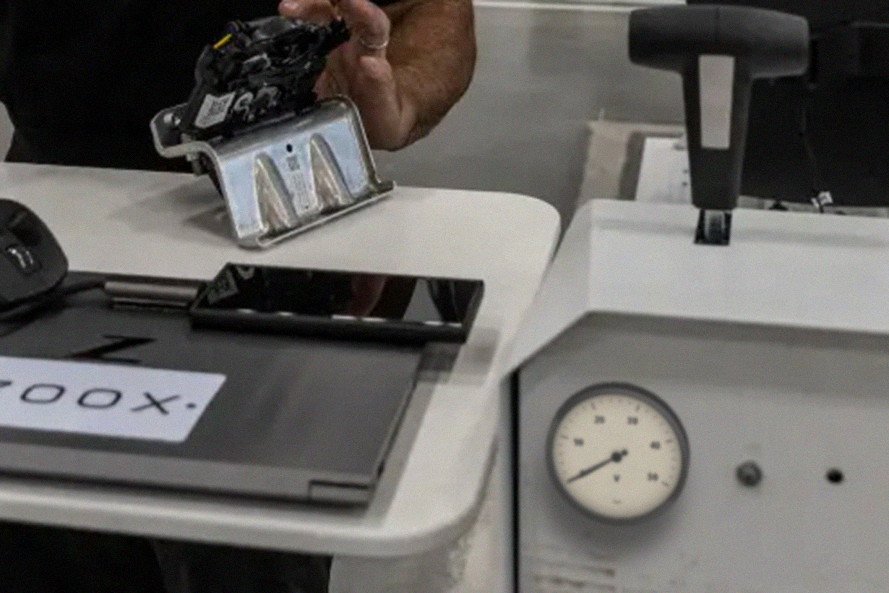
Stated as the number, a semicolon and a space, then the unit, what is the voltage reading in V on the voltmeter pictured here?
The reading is 0; V
